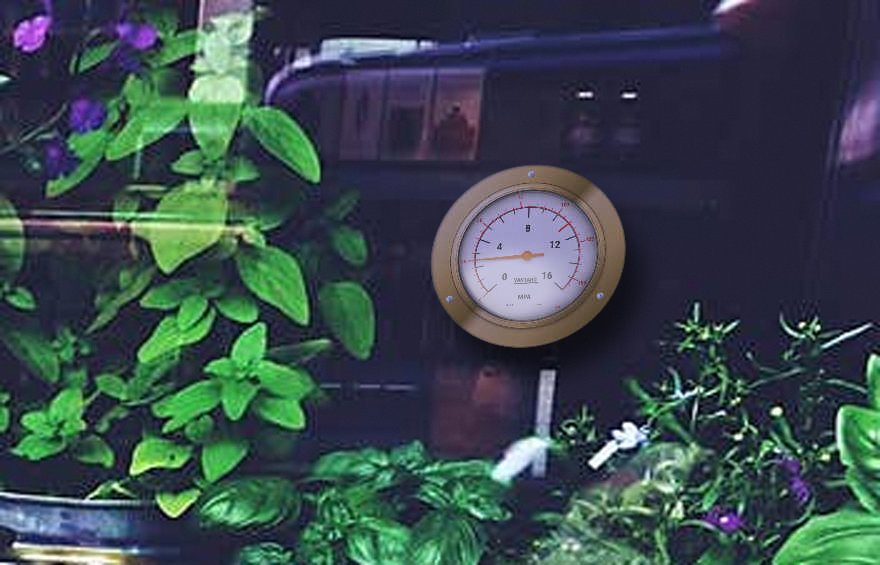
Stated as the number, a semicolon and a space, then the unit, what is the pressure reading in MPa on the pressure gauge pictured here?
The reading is 2.5; MPa
